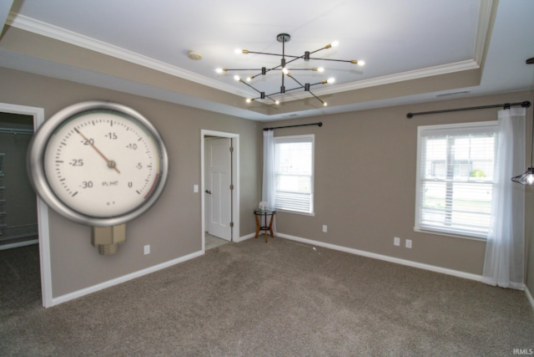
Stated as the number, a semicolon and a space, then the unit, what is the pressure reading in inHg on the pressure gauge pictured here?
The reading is -20; inHg
